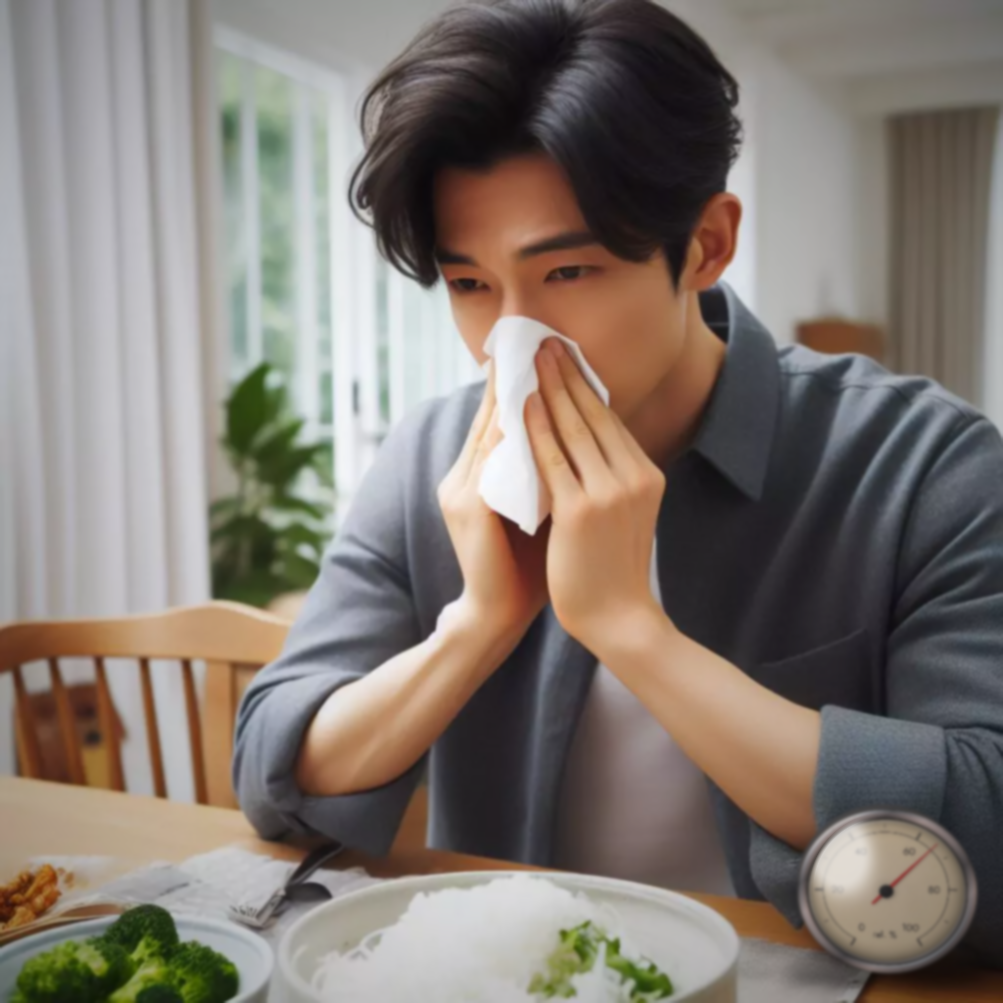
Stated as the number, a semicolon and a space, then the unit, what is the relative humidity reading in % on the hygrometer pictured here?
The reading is 65; %
